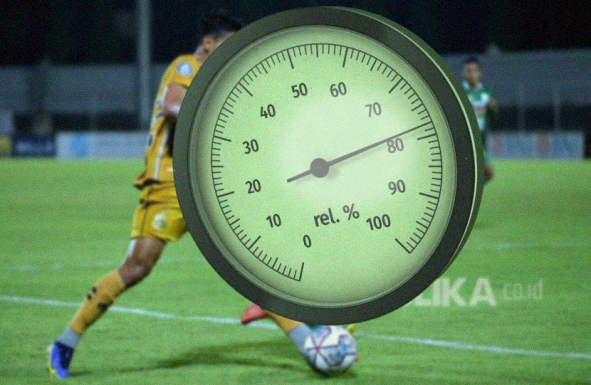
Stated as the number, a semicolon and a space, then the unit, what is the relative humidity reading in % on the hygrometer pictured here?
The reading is 78; %
